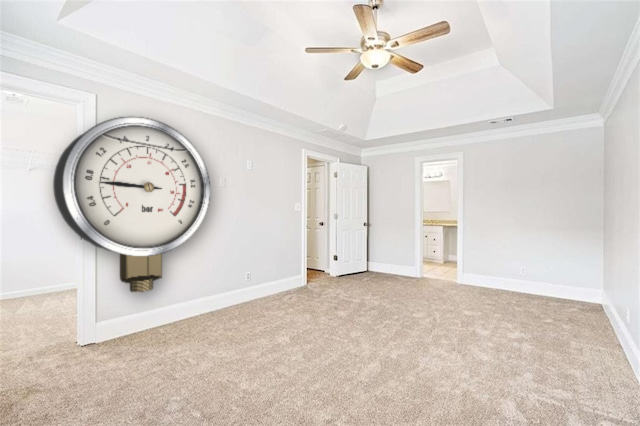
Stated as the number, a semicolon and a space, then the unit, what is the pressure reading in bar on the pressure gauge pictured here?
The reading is 0.7; bar
